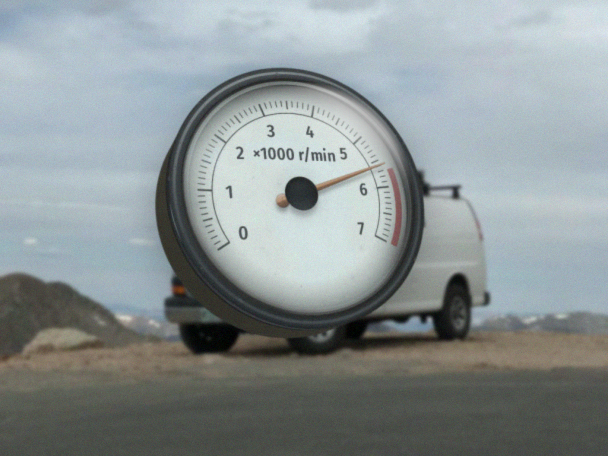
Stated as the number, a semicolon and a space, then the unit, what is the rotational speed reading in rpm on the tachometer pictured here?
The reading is 5600; rpm
